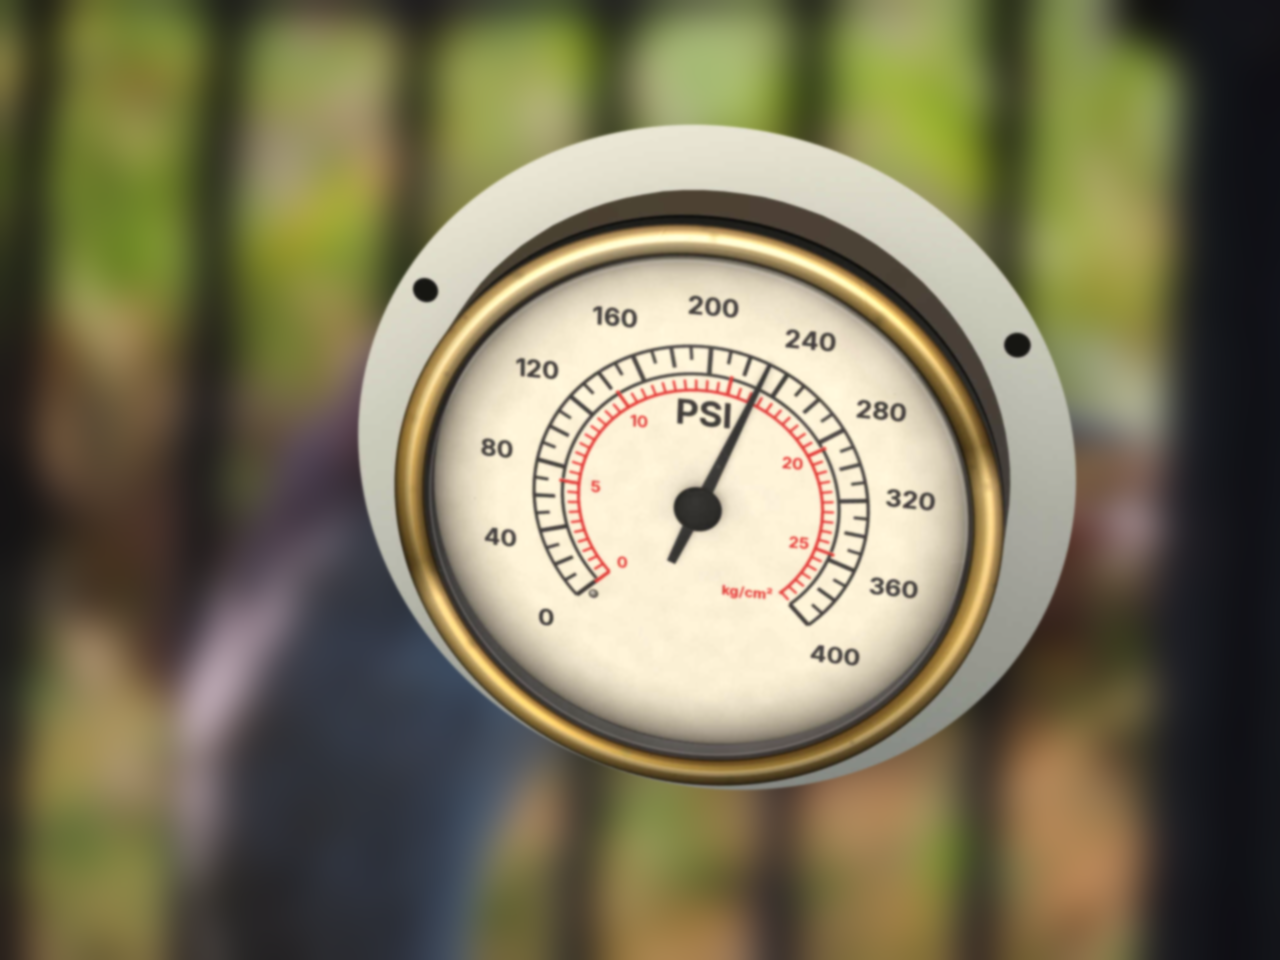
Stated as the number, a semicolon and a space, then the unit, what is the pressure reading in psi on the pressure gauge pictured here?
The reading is 230; psi
